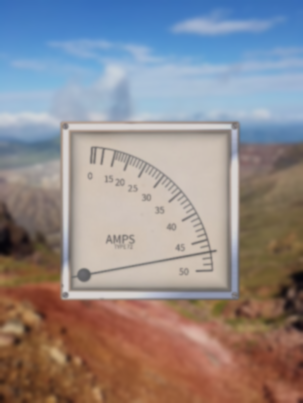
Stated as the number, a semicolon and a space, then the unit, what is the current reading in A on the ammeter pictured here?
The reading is 47; A
